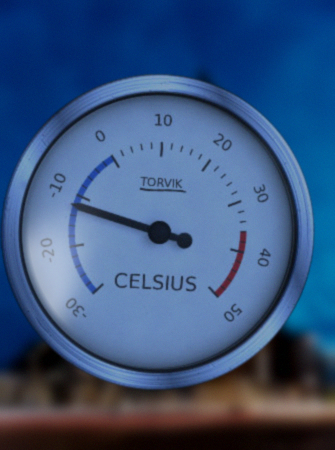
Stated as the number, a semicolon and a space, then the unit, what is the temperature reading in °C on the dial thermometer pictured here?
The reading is -12; °C
